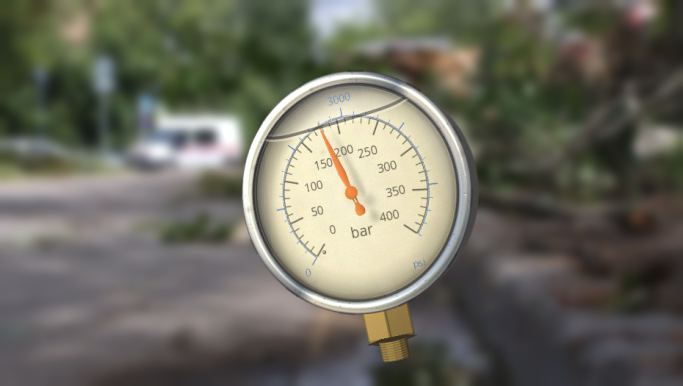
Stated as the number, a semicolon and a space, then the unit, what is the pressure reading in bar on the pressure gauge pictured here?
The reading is 180; bar
